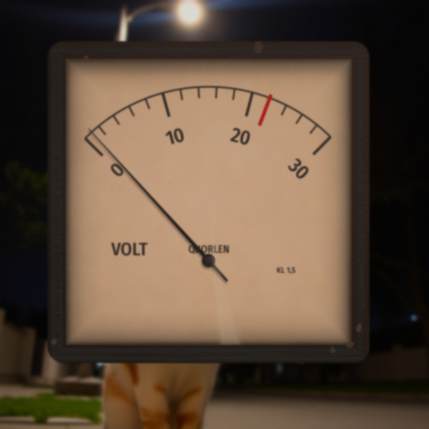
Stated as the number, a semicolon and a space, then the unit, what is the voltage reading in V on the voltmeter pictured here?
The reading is 1; V
